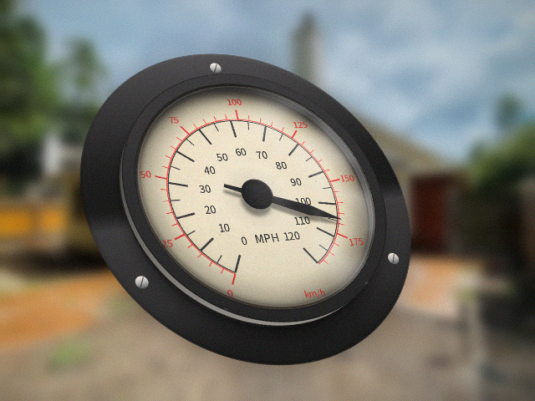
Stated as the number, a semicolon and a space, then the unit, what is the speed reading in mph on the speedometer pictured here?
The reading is 105; mph
